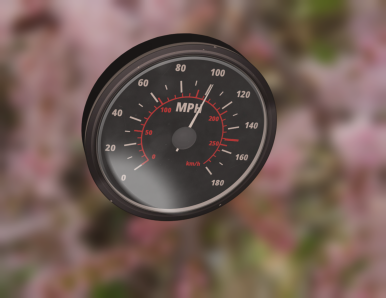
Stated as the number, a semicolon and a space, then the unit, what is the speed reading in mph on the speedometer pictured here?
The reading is 100; mph
